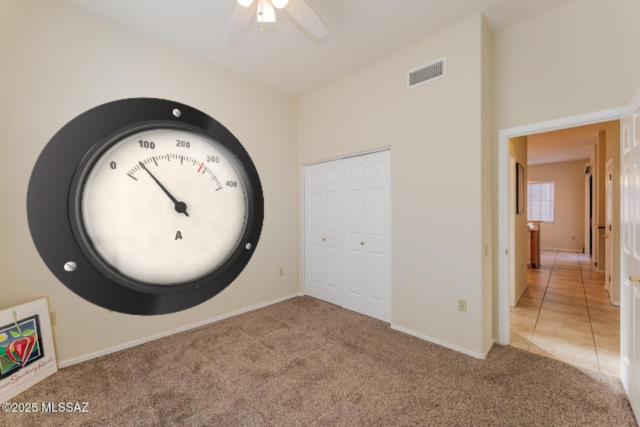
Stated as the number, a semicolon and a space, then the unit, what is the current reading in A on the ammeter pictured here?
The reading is 50; A
